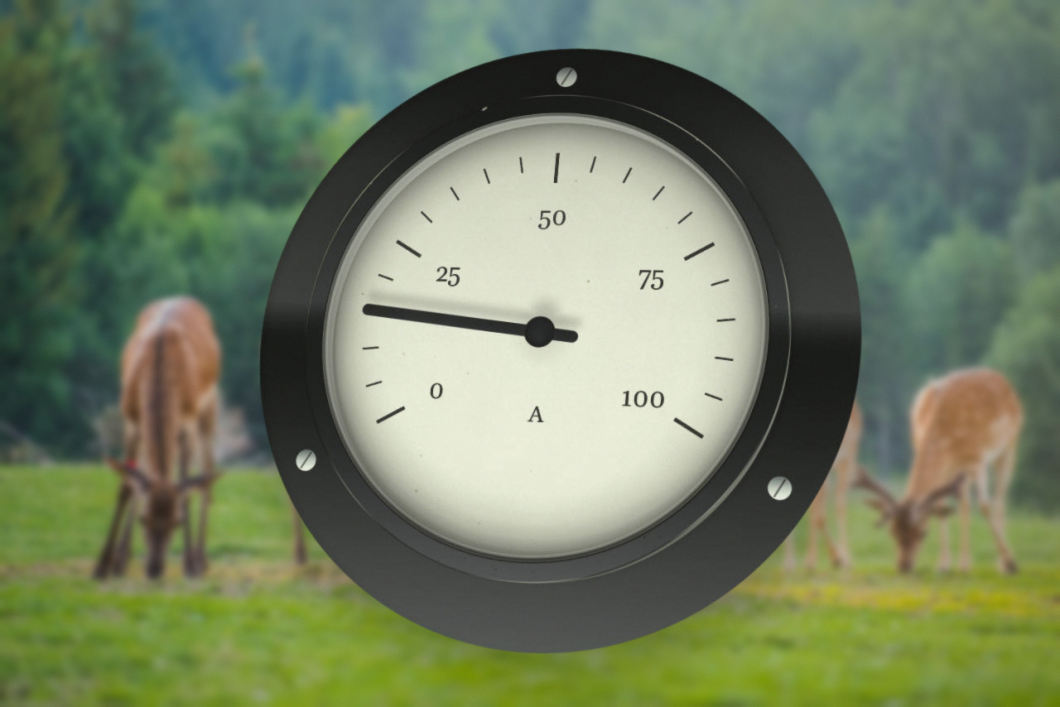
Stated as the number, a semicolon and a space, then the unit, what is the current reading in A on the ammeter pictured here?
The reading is 15; A
